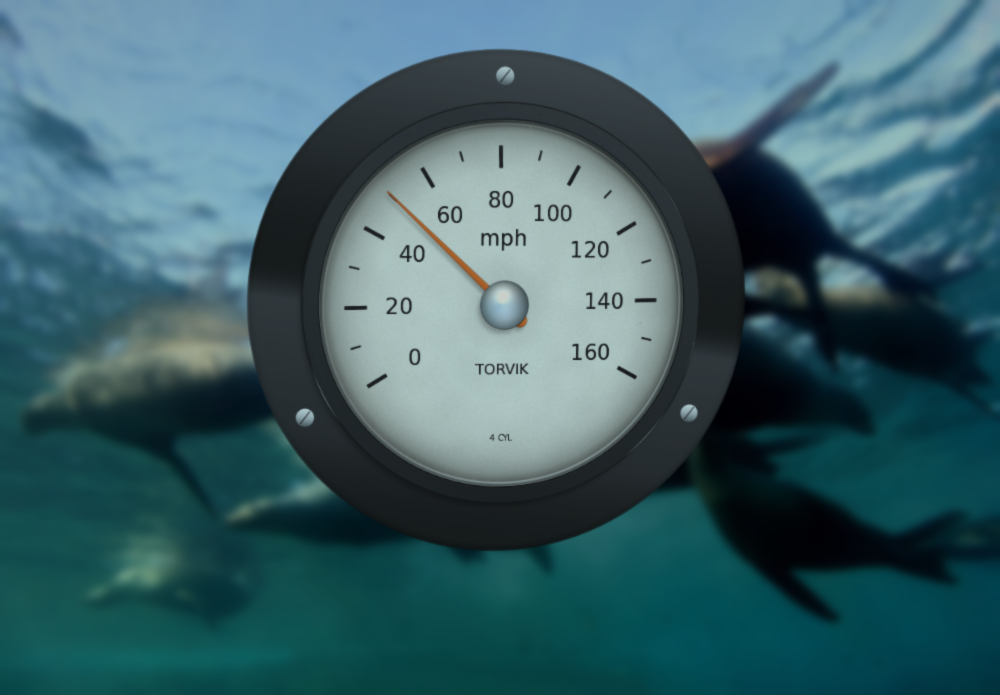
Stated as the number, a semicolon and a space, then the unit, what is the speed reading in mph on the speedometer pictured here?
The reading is 50; mph
